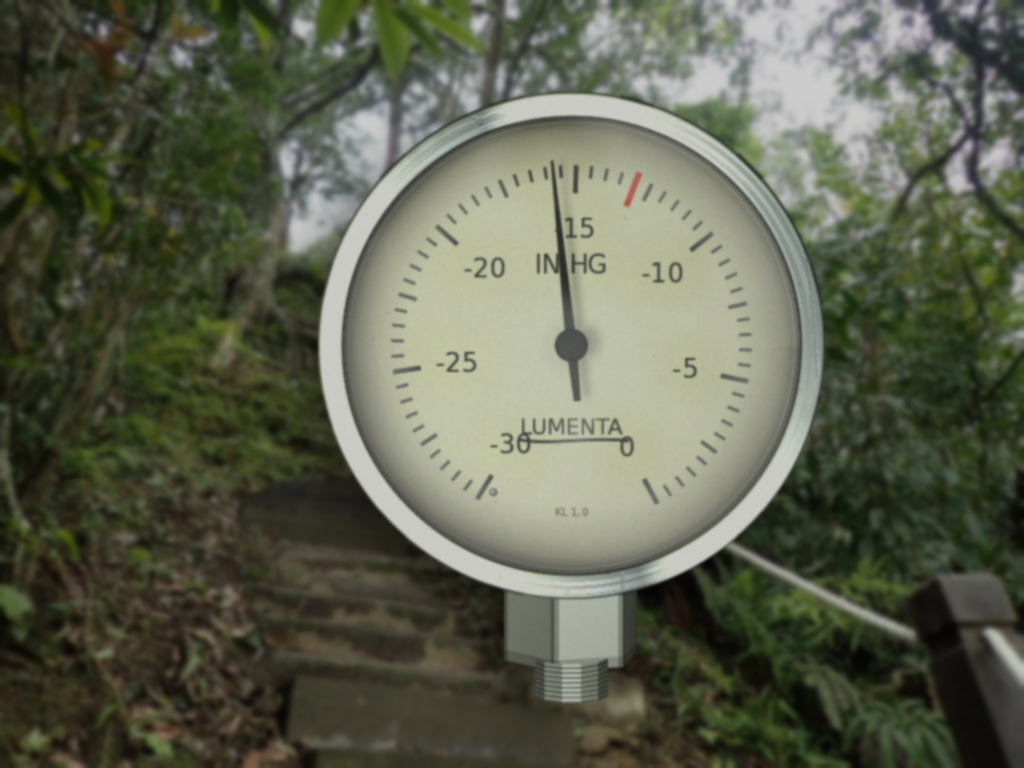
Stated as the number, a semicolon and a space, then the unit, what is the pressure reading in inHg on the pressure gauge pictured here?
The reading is -15.75; inHg
